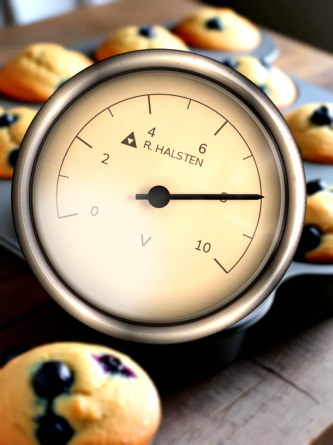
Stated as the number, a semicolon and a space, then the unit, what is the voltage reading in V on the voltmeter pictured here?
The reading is 8; V
